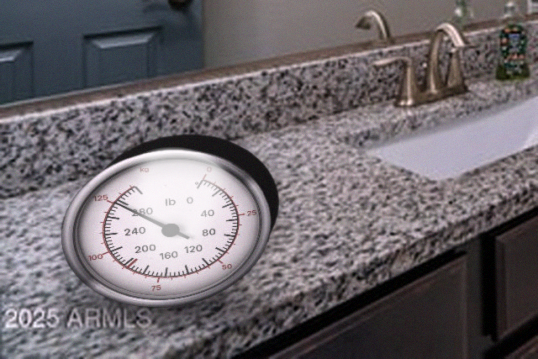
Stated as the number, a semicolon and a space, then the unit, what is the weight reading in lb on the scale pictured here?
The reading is 280; lb
